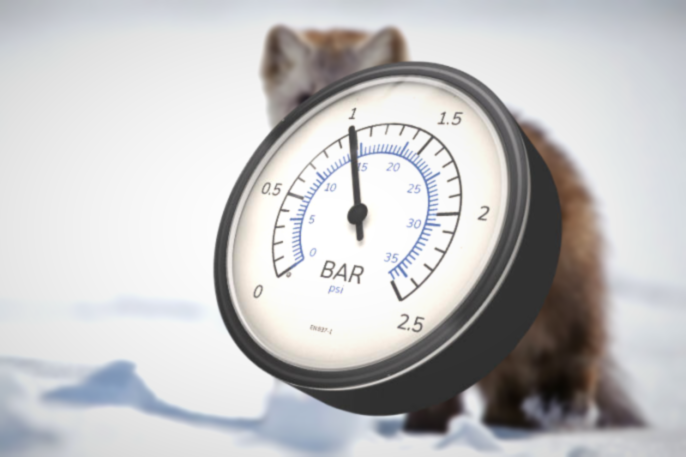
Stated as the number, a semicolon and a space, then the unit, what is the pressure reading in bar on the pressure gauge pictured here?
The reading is 1; bar
